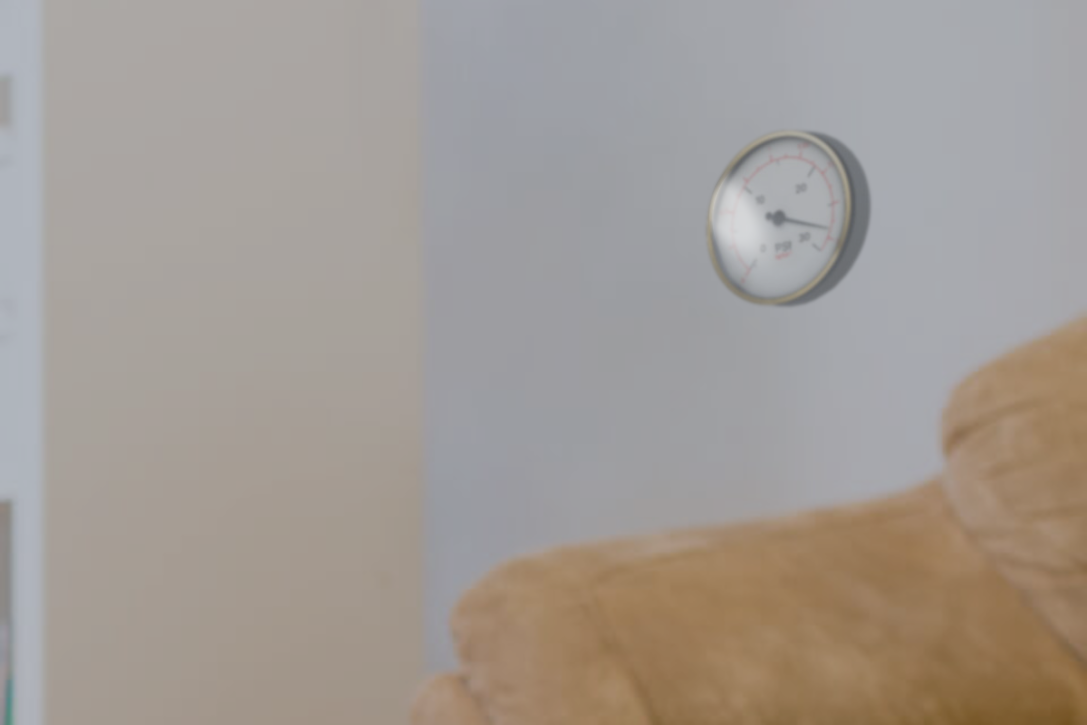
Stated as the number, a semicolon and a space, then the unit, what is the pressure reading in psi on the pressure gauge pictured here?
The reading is 27.5; psi
